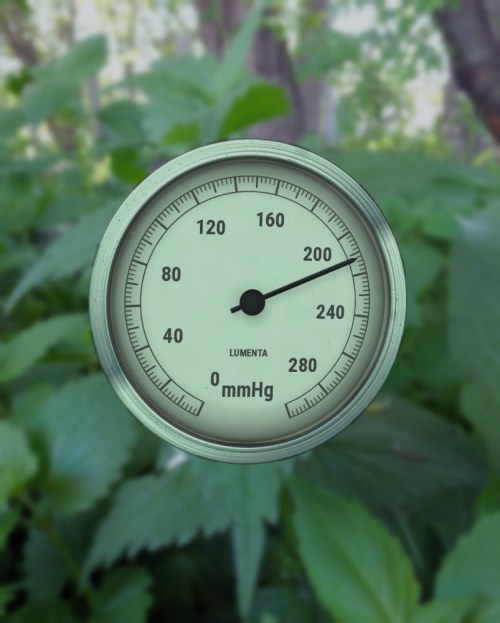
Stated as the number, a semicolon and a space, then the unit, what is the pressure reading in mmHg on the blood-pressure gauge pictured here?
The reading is 212; mmHg
